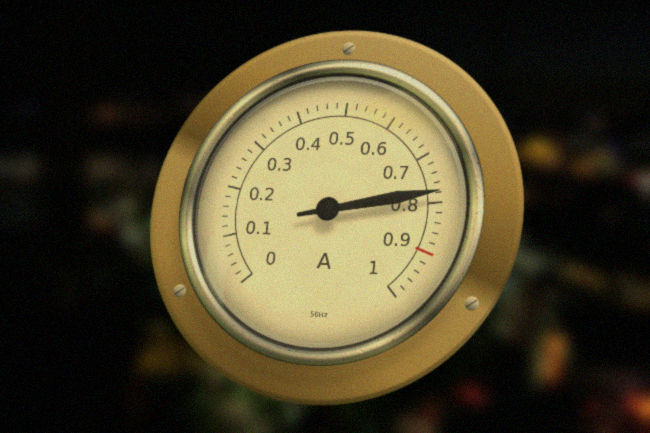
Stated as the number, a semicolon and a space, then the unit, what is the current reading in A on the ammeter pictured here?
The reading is 0.78; A
